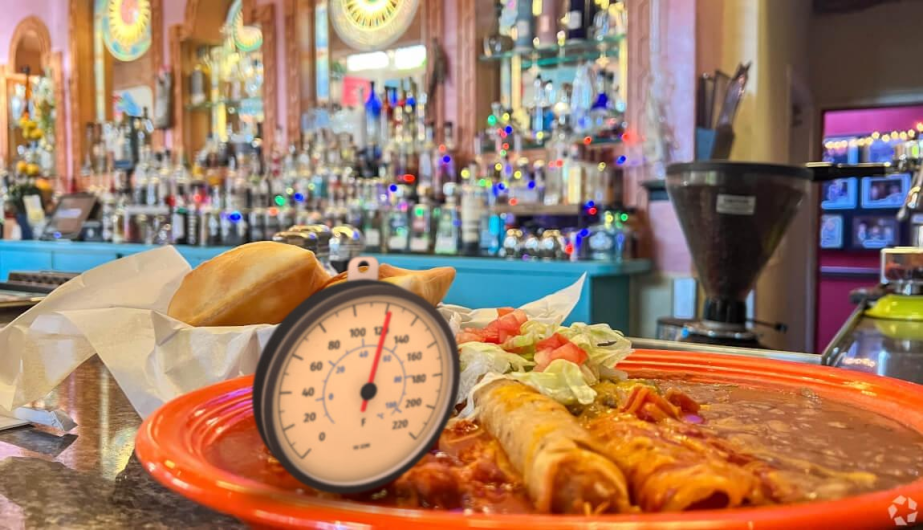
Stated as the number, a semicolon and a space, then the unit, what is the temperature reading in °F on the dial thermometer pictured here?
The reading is 120; °F
